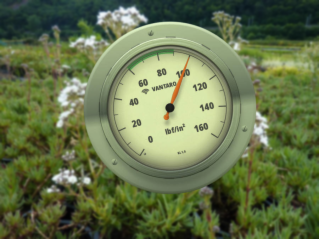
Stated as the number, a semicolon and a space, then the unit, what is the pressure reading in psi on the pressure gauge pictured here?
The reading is 100; psi
